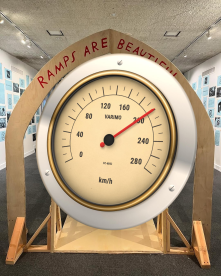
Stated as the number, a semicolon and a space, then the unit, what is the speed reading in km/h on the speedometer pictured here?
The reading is 200; km/h
